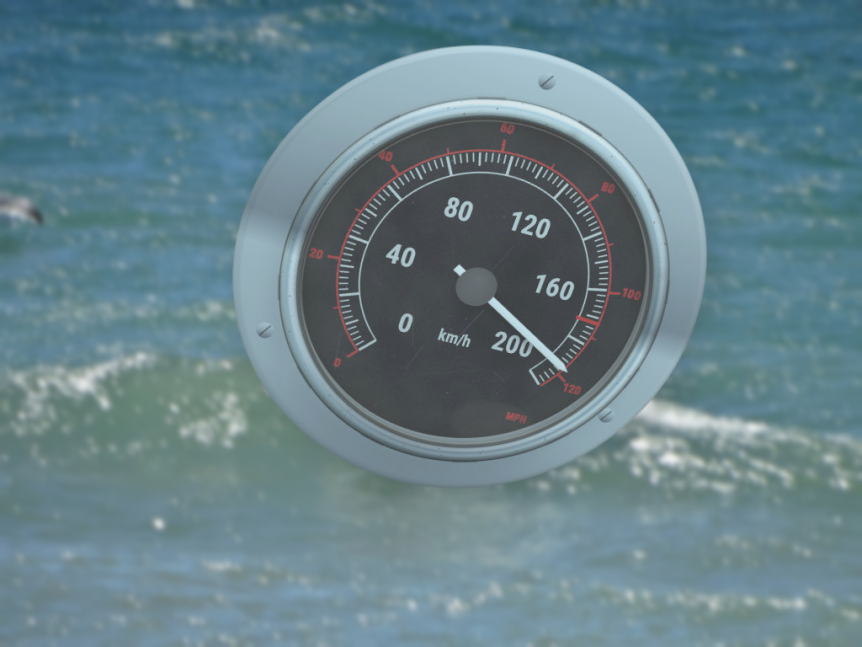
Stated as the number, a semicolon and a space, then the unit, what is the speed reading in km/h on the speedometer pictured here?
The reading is 190; km/h
